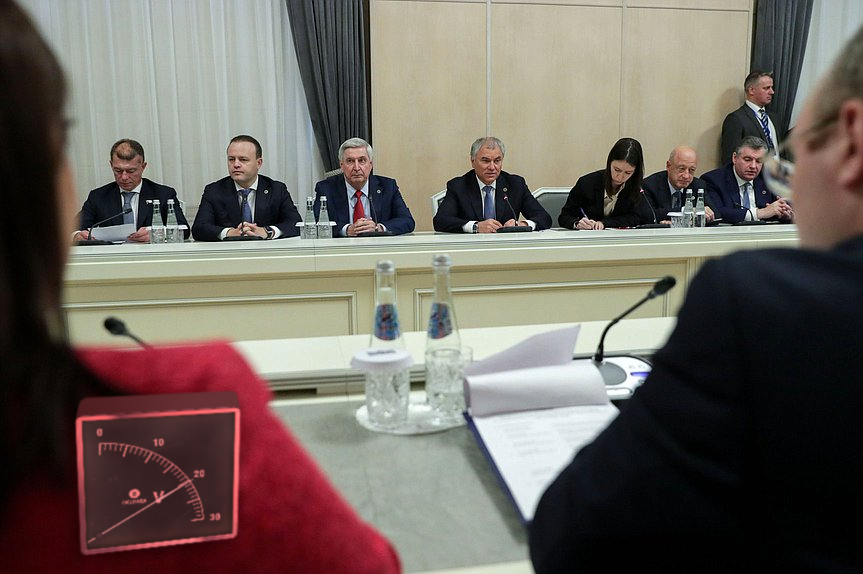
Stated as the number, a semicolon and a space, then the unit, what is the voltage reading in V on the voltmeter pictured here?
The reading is 20; V
